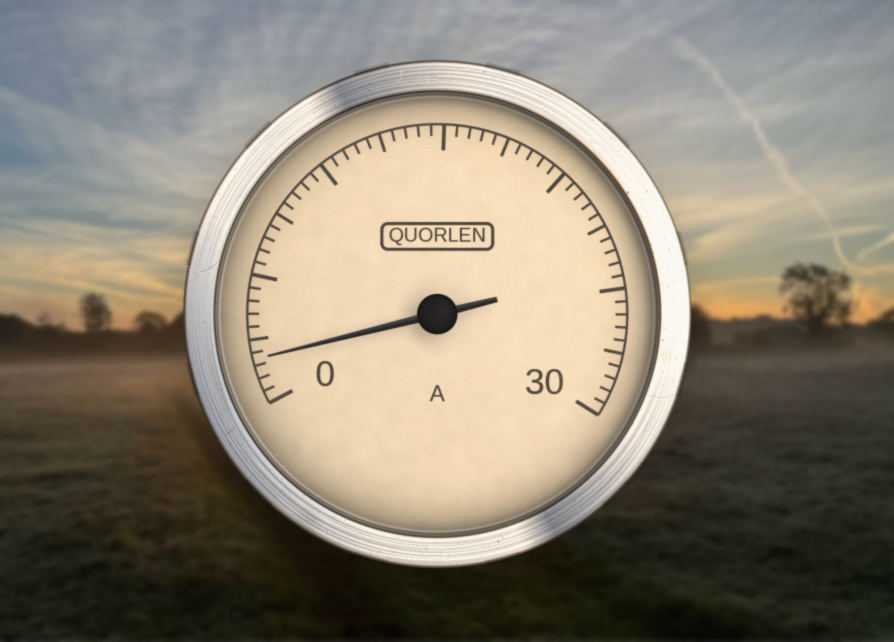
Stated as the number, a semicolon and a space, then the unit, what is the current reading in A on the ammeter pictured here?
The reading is 1.75; A
